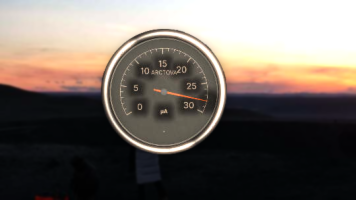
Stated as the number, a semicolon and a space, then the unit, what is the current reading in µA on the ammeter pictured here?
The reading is 28; µA
